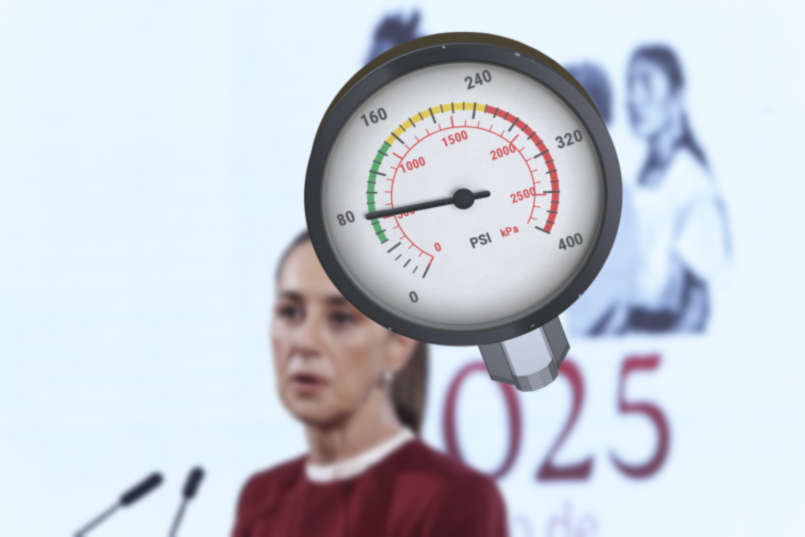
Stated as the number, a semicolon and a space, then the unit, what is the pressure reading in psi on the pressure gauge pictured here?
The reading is 80; psi
